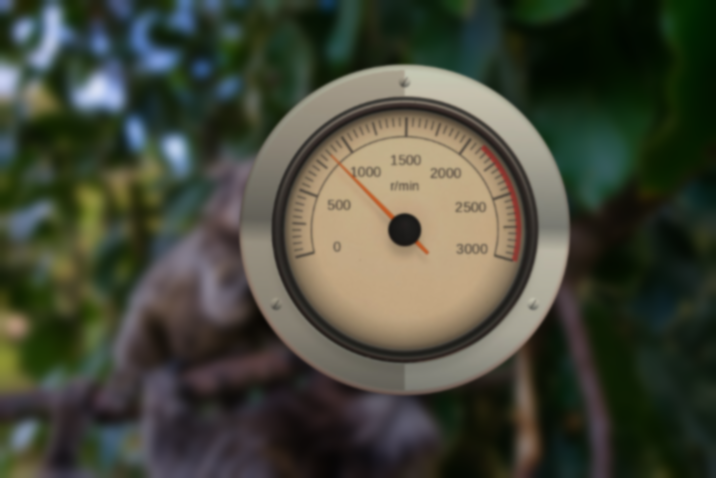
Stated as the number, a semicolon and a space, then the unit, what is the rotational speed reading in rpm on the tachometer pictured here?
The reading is 850; rpm
